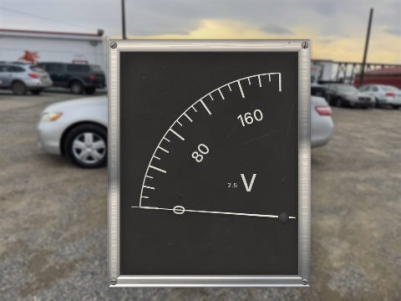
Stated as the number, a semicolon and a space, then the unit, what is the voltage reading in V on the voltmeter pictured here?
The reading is 0; V
